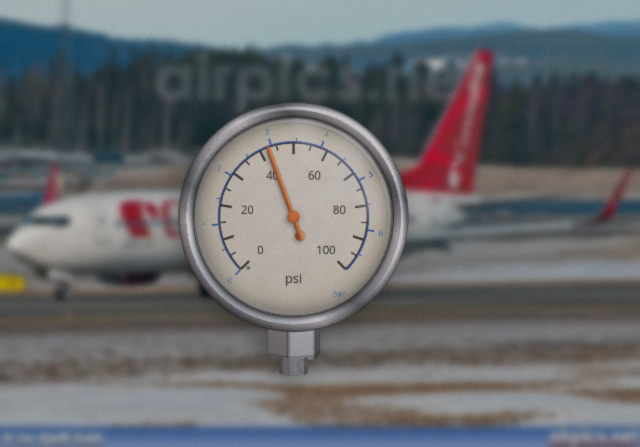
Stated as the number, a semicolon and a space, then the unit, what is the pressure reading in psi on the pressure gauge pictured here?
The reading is 42.5; psi
